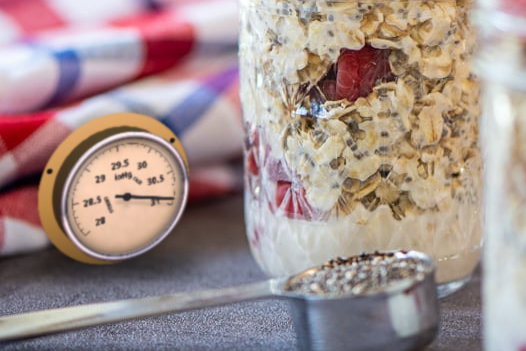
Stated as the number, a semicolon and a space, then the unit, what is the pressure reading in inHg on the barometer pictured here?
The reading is 30.9; inHg
